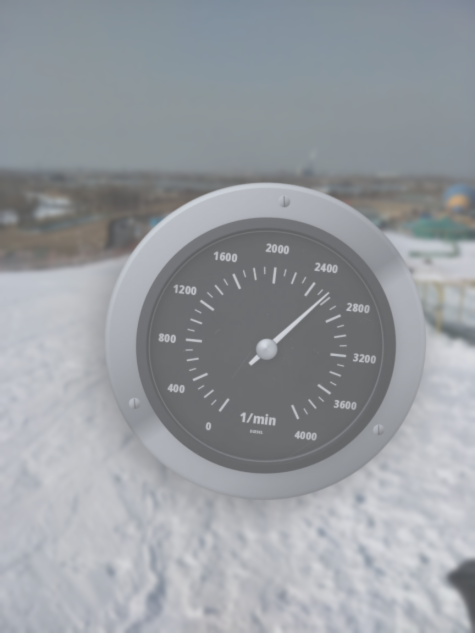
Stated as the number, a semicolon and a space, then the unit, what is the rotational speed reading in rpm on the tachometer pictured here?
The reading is 2550; rpm
